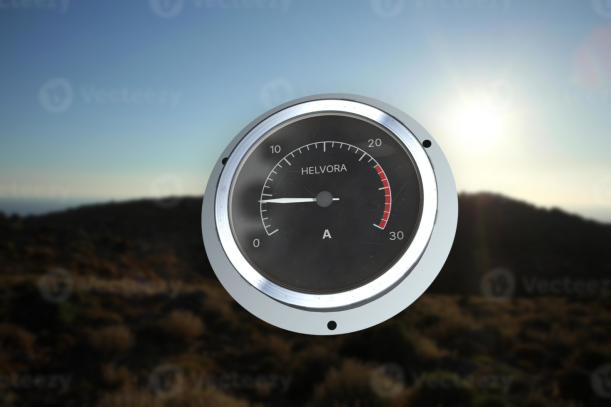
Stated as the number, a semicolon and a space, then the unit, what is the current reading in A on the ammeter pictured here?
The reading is 4; A
